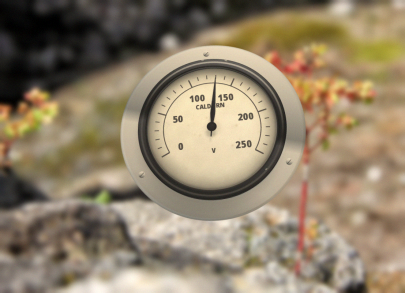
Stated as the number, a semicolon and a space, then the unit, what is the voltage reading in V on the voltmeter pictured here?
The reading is 130; V
